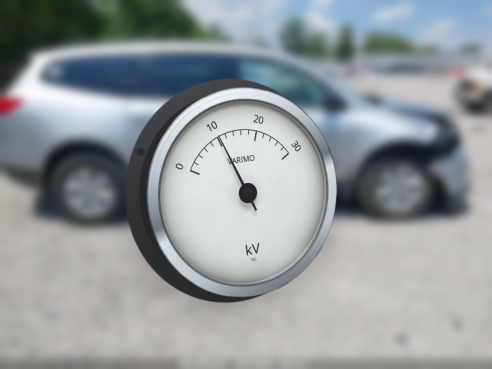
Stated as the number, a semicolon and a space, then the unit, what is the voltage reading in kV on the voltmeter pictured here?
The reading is 10; kV
